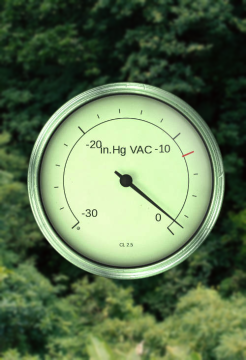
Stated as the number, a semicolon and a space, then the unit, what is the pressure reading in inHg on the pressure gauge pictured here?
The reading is -1; inHg
